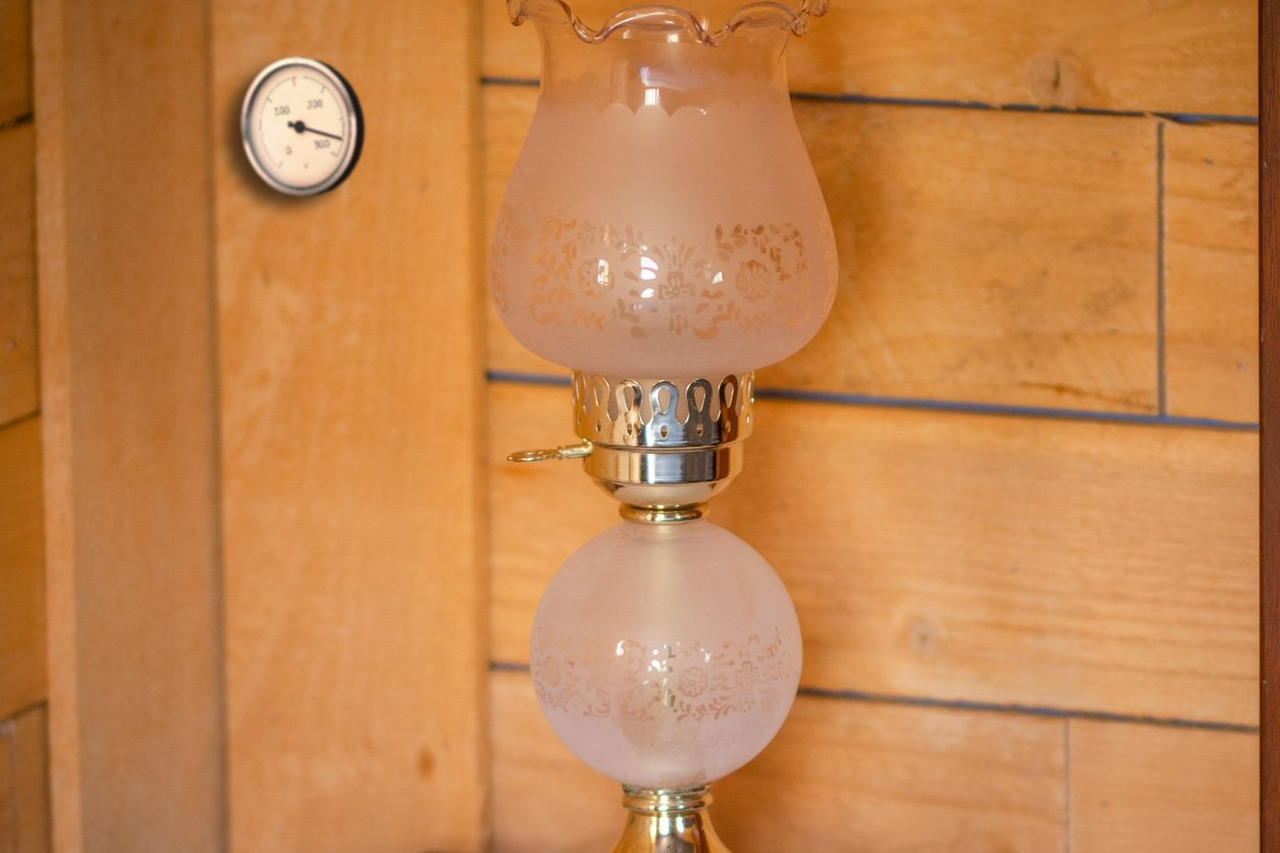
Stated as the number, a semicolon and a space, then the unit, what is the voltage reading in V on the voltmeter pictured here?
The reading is 275; V
